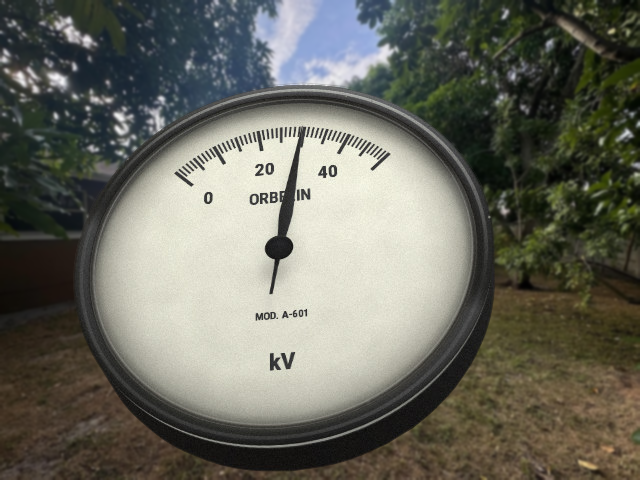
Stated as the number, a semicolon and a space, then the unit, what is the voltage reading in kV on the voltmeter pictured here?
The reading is 30; kV
